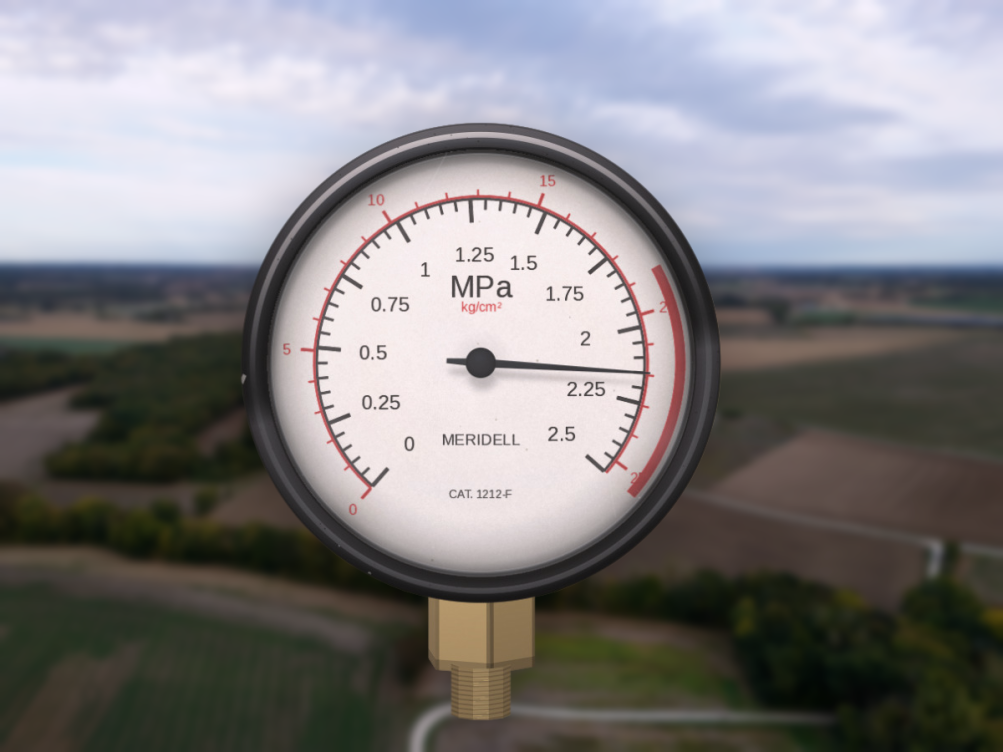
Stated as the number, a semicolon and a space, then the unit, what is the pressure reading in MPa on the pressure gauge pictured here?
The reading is 2.15; MPa
